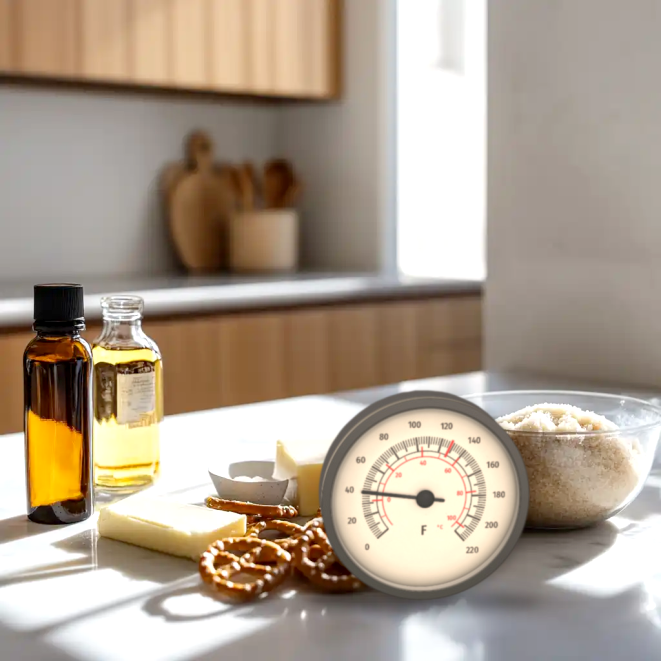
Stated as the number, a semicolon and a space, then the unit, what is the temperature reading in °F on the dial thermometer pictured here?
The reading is 40; °F
